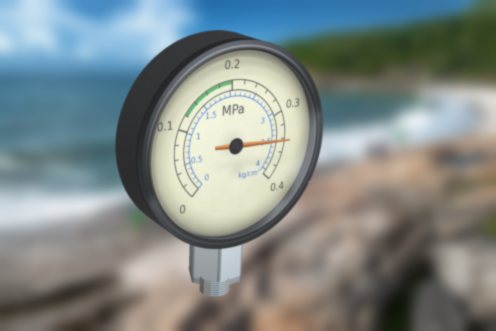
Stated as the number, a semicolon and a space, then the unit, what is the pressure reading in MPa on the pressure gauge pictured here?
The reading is 0.34; MPa
